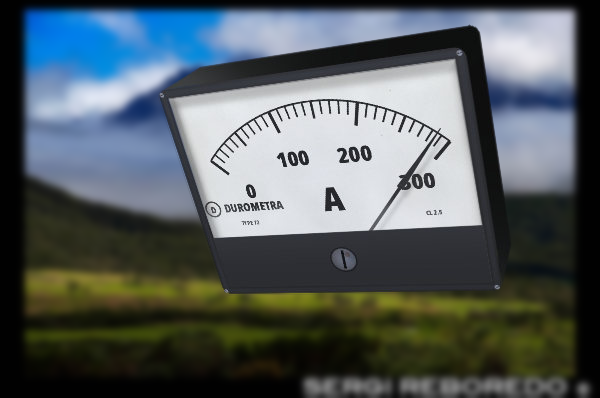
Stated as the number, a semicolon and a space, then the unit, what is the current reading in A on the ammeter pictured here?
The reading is 285; A
